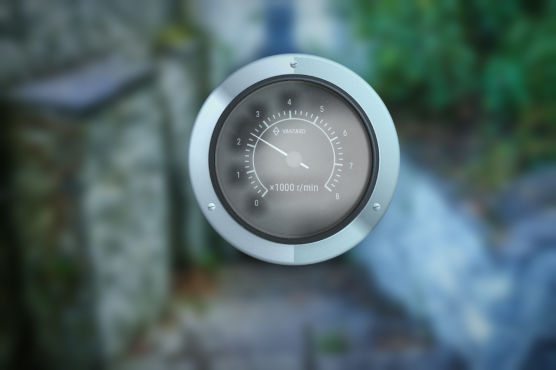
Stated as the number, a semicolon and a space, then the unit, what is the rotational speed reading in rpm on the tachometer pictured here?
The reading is 2400; rpm
